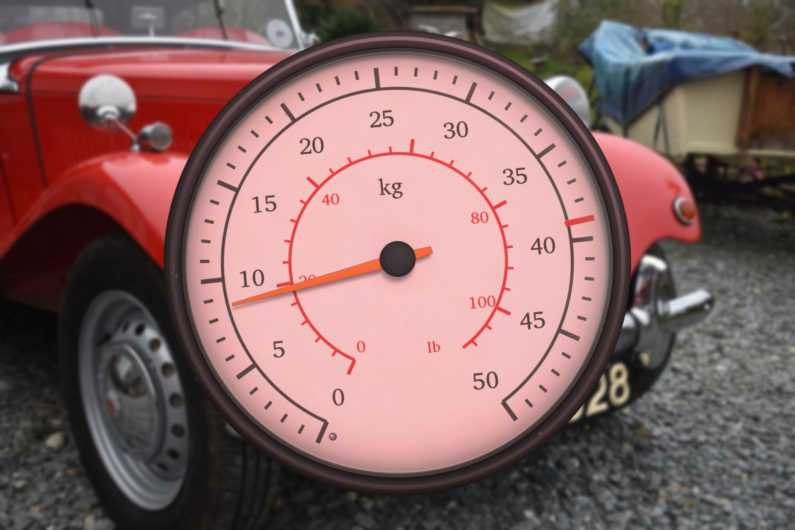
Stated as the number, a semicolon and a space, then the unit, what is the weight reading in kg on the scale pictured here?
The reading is 8.5; kg
